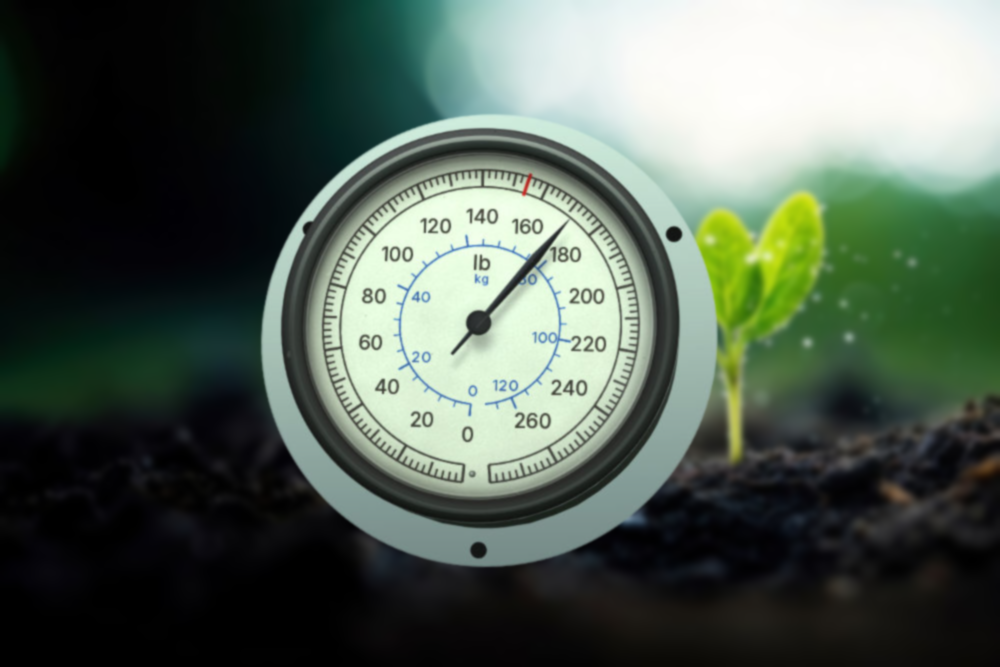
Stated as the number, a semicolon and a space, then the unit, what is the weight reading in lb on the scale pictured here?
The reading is 172; lb
